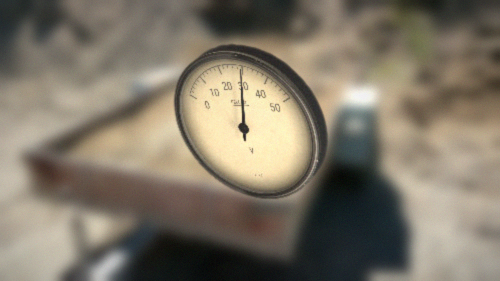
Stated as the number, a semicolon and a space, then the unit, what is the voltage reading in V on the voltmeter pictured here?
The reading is 30; V
